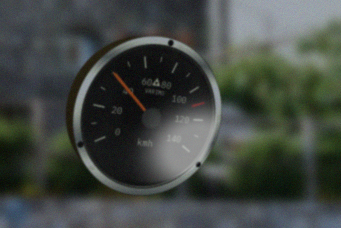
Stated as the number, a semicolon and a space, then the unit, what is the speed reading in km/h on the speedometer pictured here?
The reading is 40; km/h
